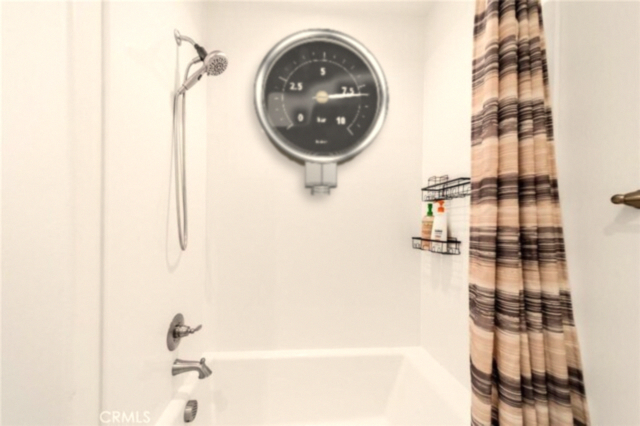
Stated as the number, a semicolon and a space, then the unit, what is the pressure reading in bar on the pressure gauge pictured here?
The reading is 8; bar
